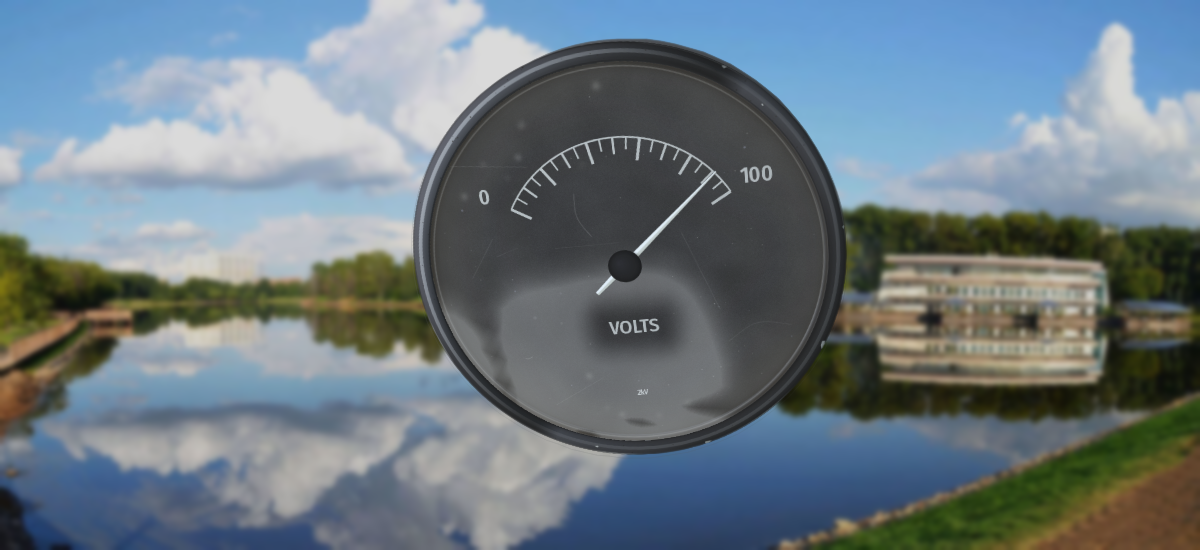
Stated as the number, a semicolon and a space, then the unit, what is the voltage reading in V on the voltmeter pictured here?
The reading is 90; V
